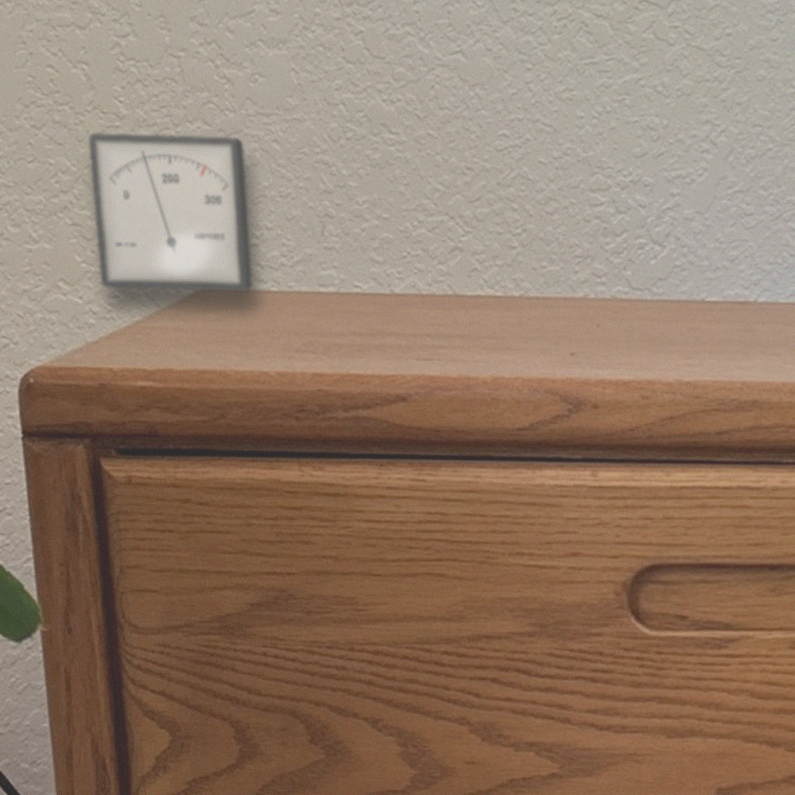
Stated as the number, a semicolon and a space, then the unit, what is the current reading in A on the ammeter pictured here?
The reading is 150; A
